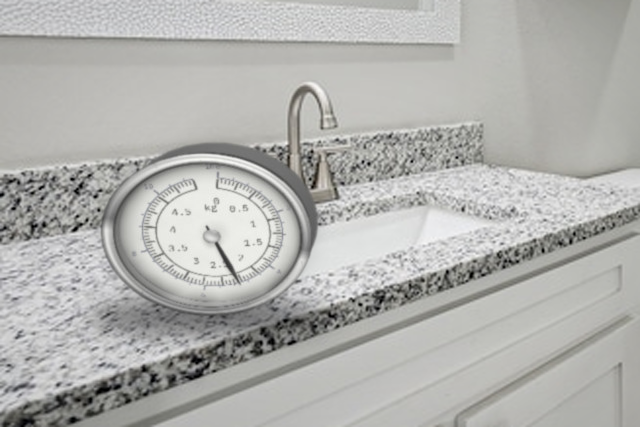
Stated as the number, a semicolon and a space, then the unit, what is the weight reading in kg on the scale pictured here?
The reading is 2.25; kg
